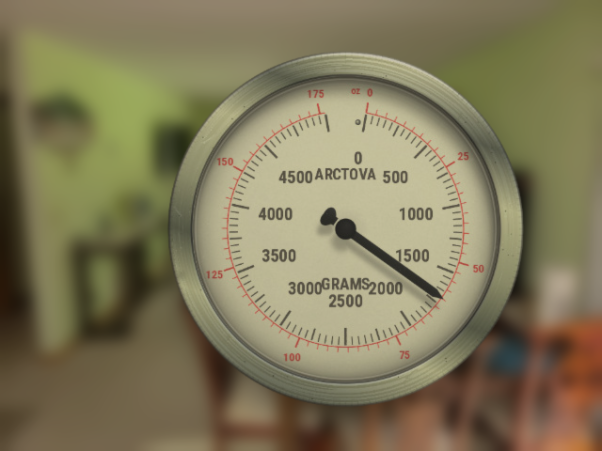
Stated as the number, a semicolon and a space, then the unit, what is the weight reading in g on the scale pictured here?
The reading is 1700; g
